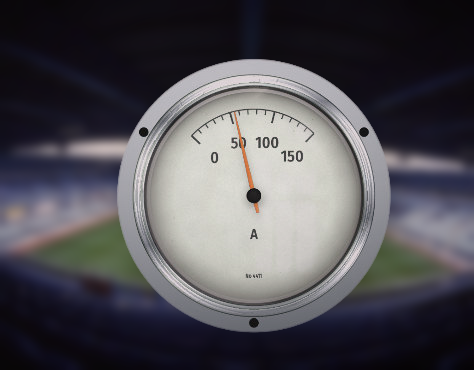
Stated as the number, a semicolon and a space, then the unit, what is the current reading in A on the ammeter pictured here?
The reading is 55; A
